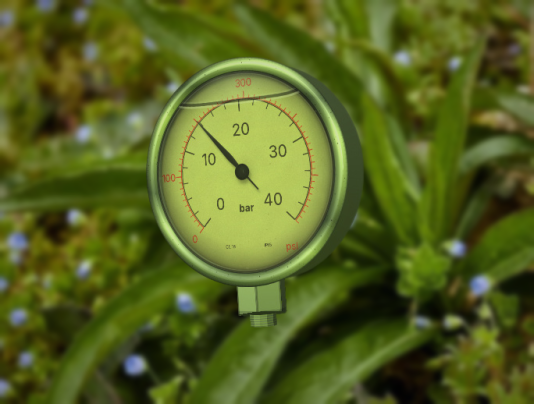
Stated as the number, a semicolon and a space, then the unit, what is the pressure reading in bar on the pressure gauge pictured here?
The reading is 14; bar
